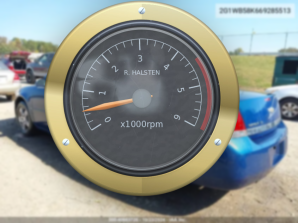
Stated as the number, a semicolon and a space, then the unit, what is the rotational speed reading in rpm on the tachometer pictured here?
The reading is 500; rpm
